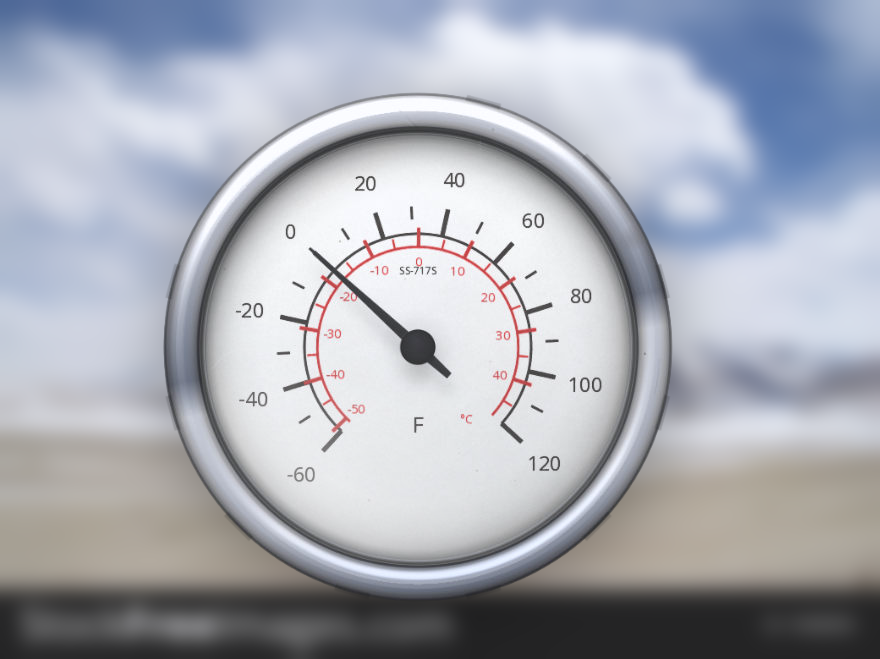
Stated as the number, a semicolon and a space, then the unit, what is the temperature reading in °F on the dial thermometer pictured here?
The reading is 0; °F
